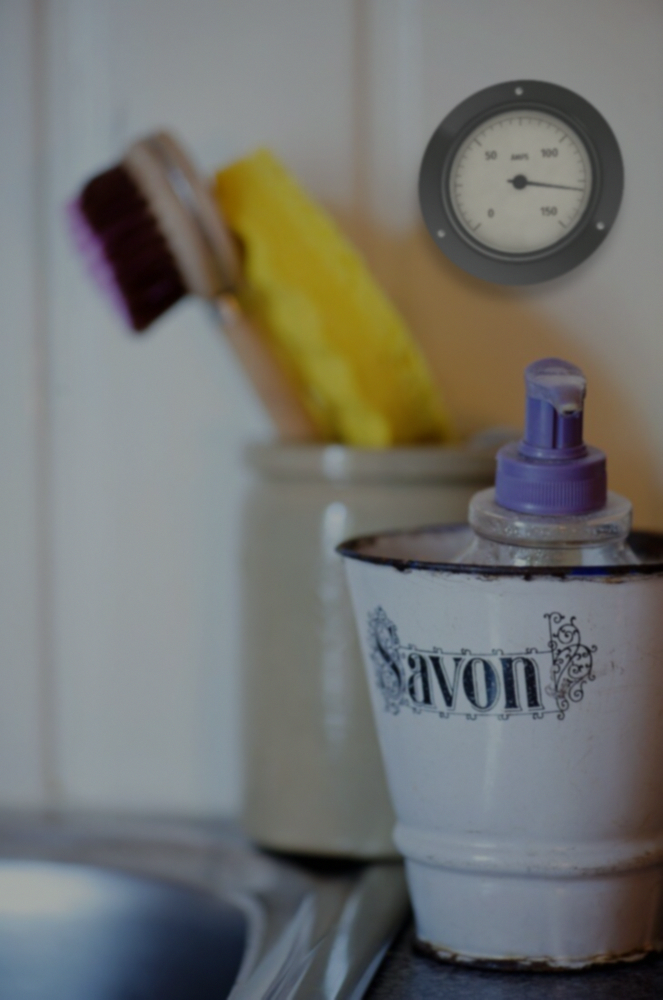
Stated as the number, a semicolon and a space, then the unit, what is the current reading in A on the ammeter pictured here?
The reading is 130; A
